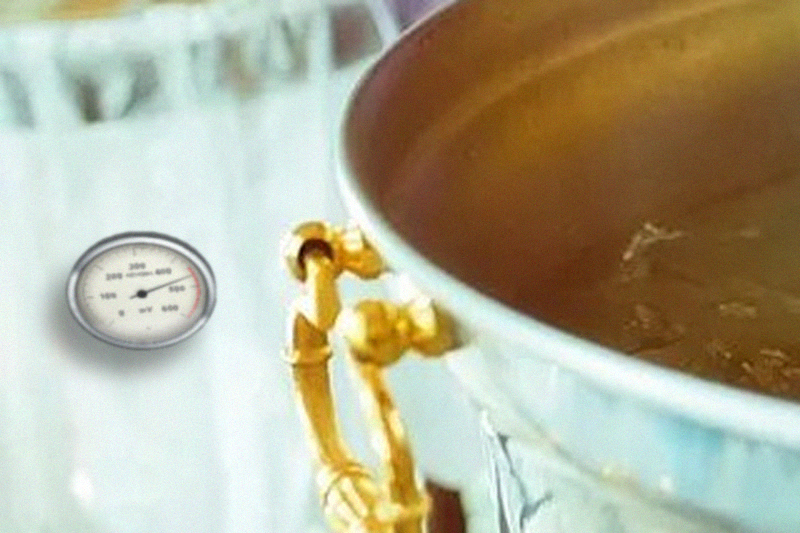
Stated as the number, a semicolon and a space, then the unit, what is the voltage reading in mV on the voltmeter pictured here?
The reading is 460; mV
